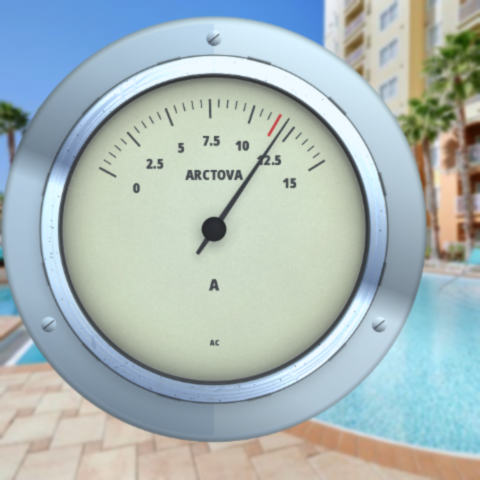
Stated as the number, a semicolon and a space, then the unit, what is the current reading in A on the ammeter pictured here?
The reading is 12; A
